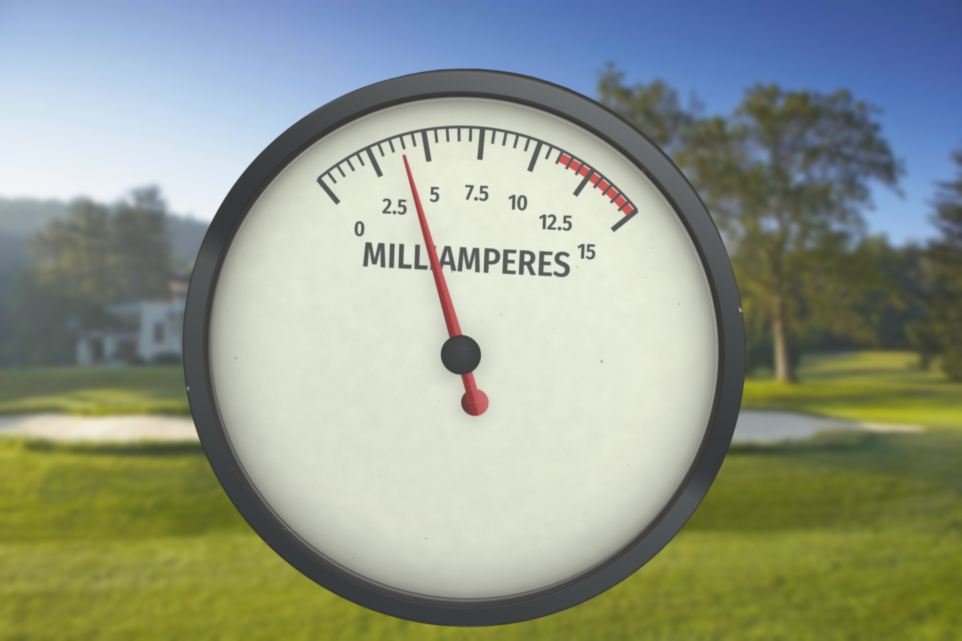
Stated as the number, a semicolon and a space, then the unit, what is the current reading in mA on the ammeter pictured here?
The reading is 4; mA
